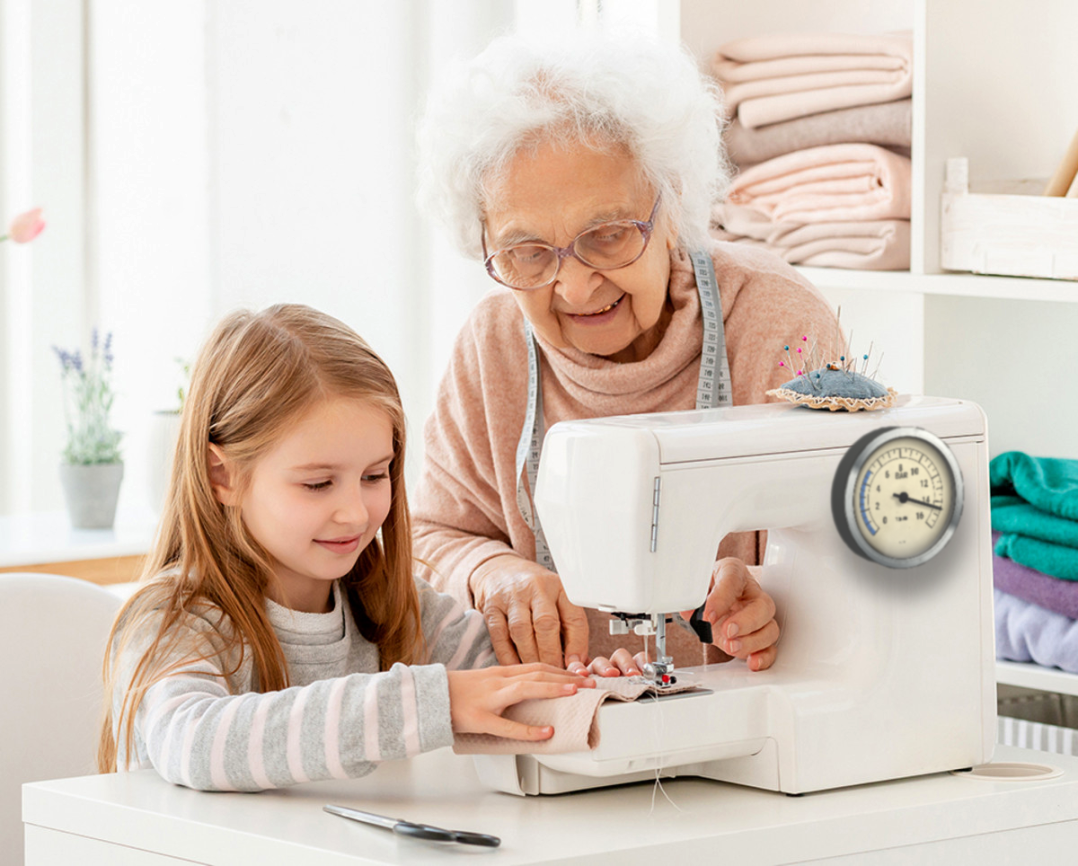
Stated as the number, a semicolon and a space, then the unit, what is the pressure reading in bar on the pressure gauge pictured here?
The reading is 14.5; bar
